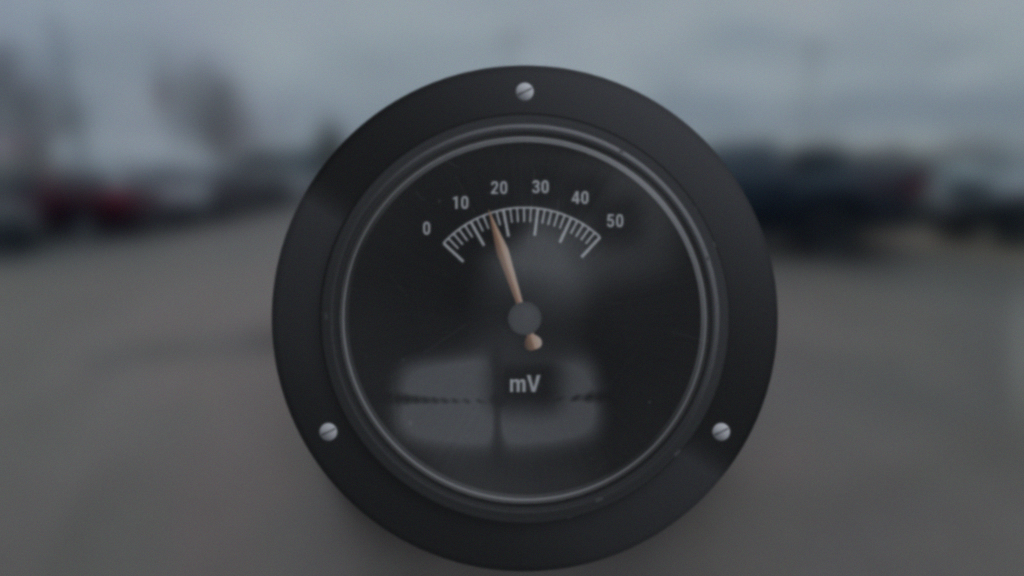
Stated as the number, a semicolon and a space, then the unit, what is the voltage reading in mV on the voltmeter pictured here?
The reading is 16; mV
